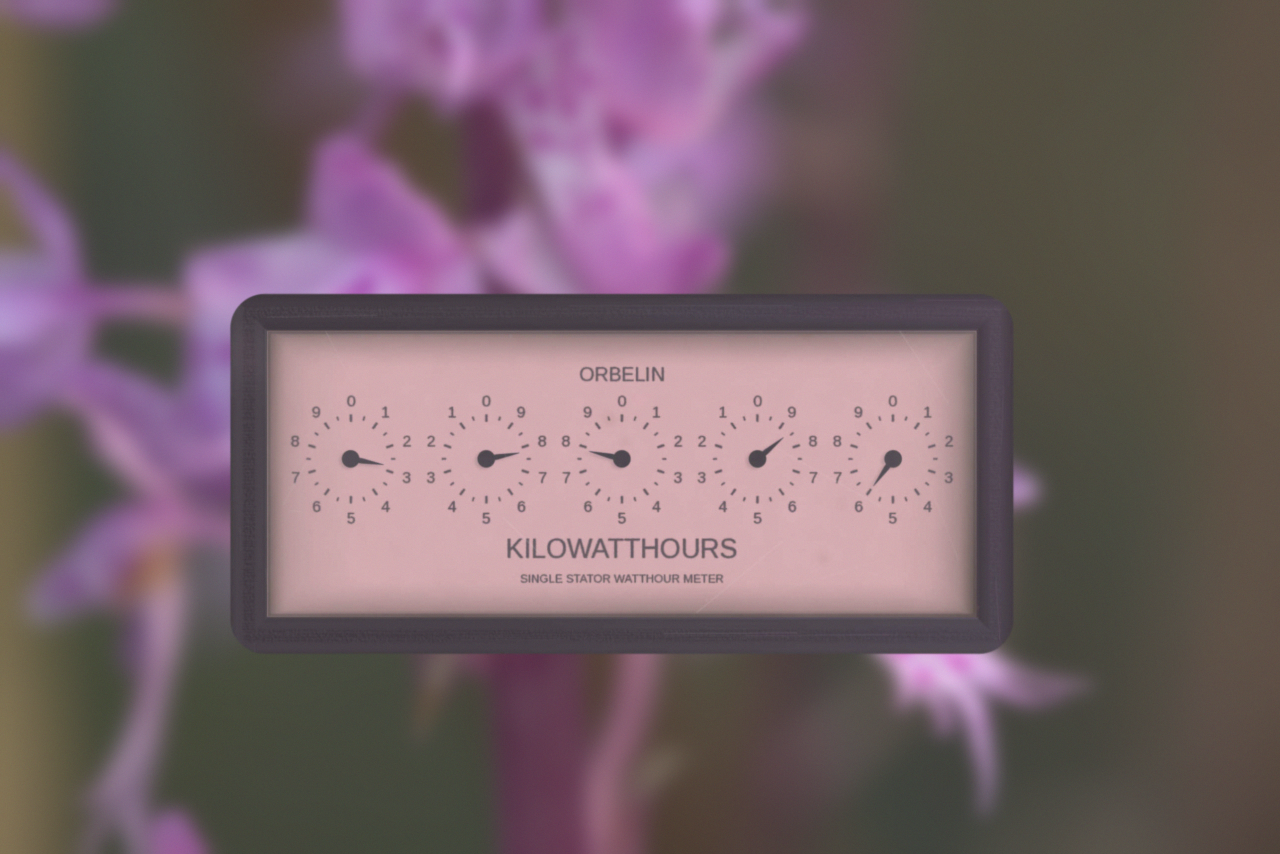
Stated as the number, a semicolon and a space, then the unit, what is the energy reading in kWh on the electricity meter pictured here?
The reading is 27786; kWh
